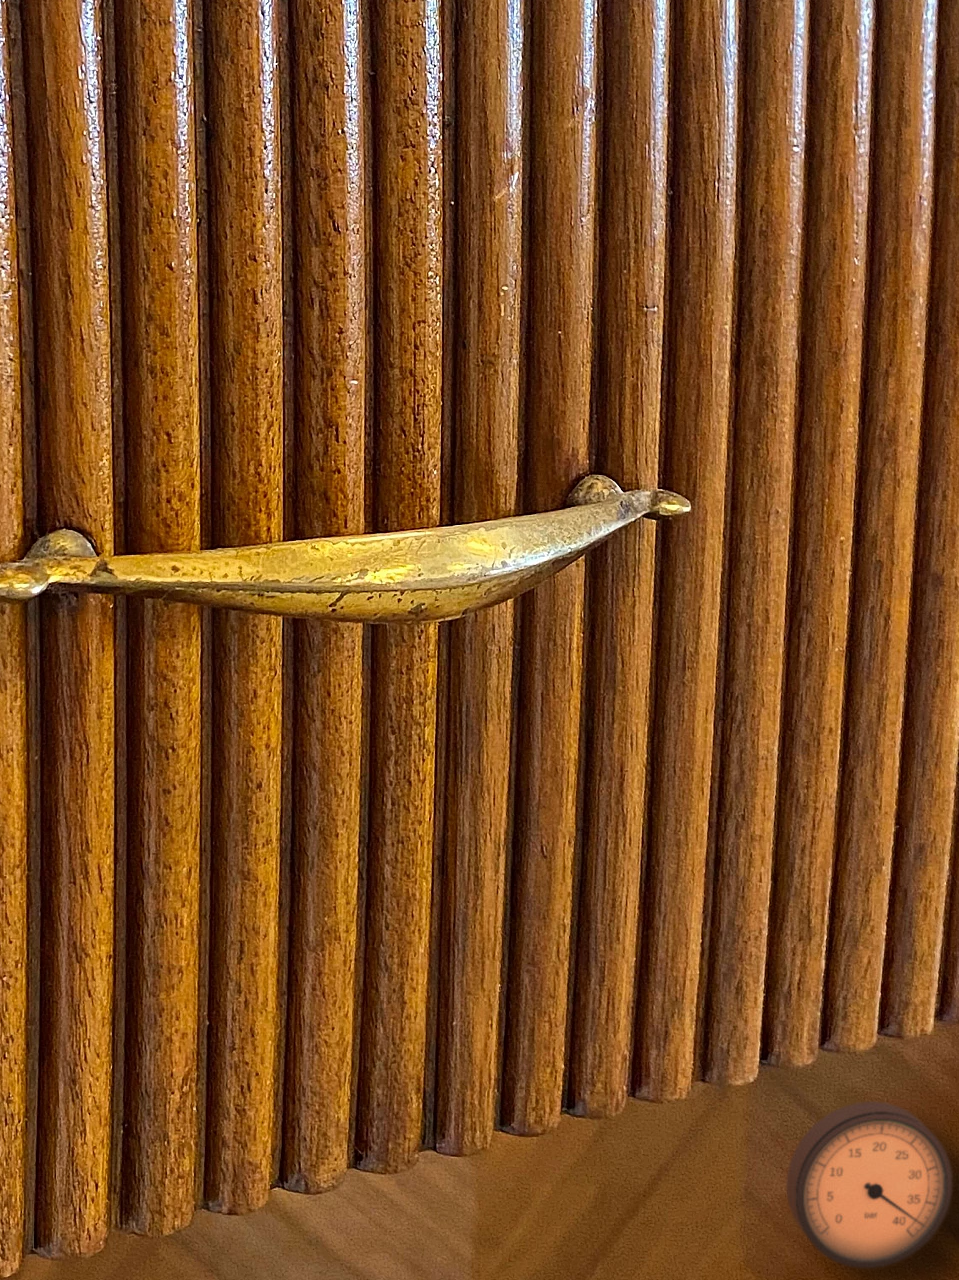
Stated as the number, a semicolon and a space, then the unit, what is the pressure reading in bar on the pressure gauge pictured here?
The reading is 38; bar
